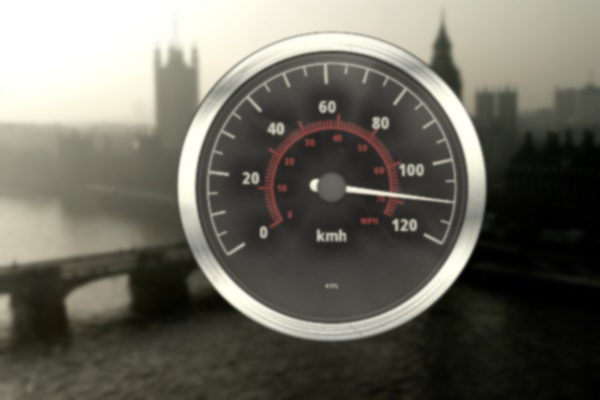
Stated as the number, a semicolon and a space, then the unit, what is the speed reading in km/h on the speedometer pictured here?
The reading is 110; km/h
